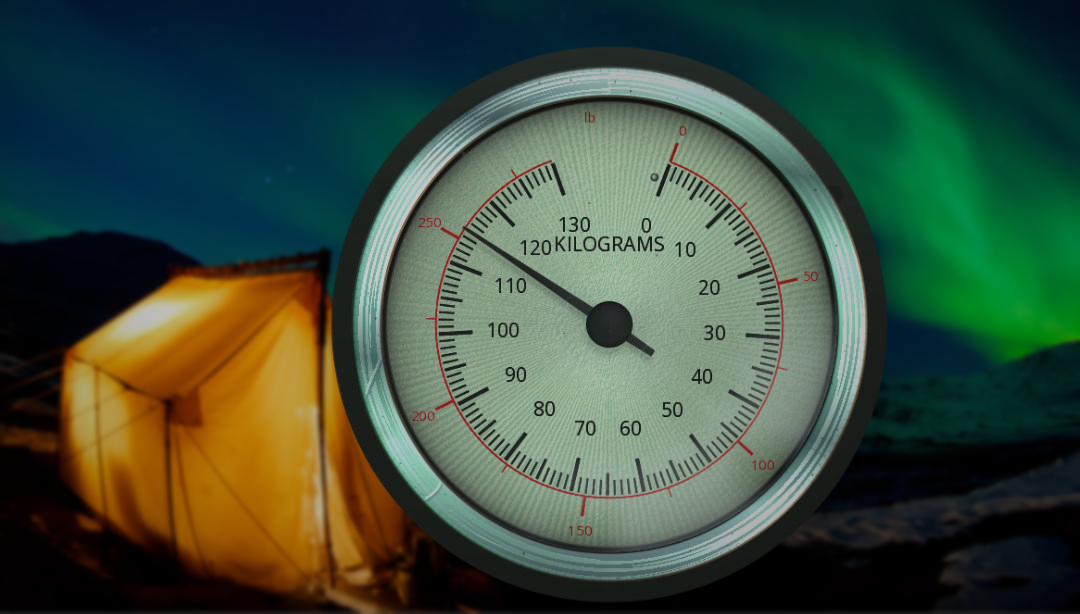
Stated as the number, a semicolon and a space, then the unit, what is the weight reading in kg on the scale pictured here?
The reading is 115; kg
